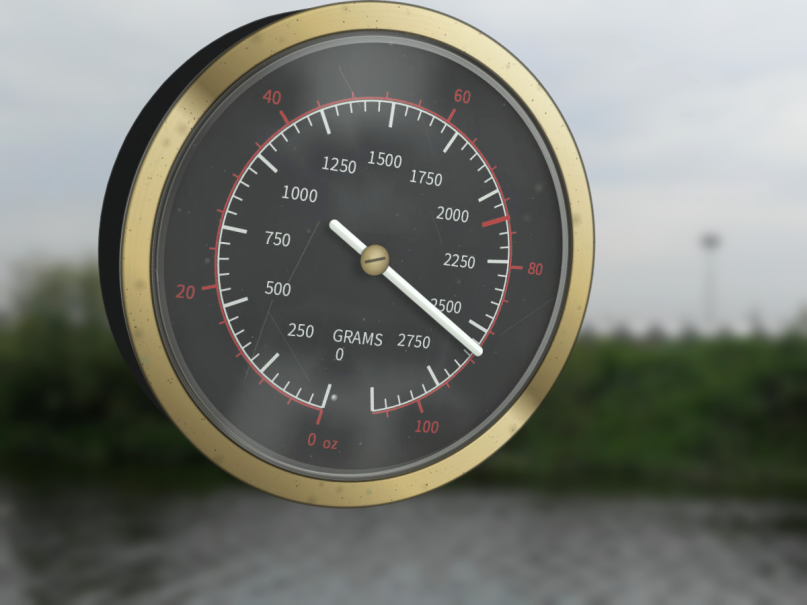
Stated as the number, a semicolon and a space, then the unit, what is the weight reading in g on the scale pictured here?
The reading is 2575; g
